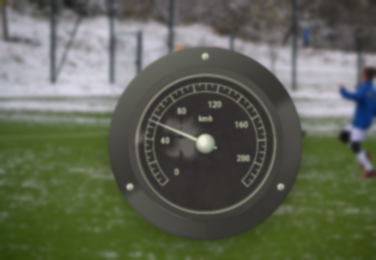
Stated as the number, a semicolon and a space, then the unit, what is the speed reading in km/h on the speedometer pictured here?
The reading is 55; km/h
